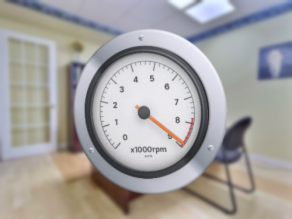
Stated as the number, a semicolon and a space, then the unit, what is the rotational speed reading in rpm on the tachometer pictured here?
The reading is 8800; rpm
